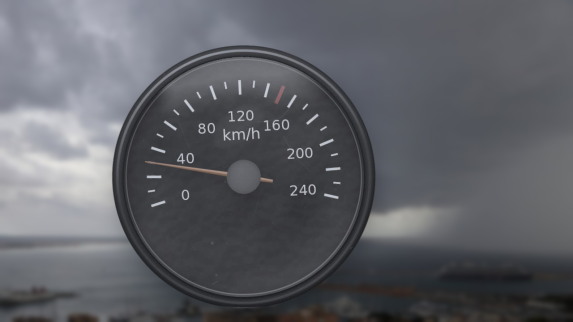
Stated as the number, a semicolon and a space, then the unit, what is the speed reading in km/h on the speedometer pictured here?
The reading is 30; km/h
